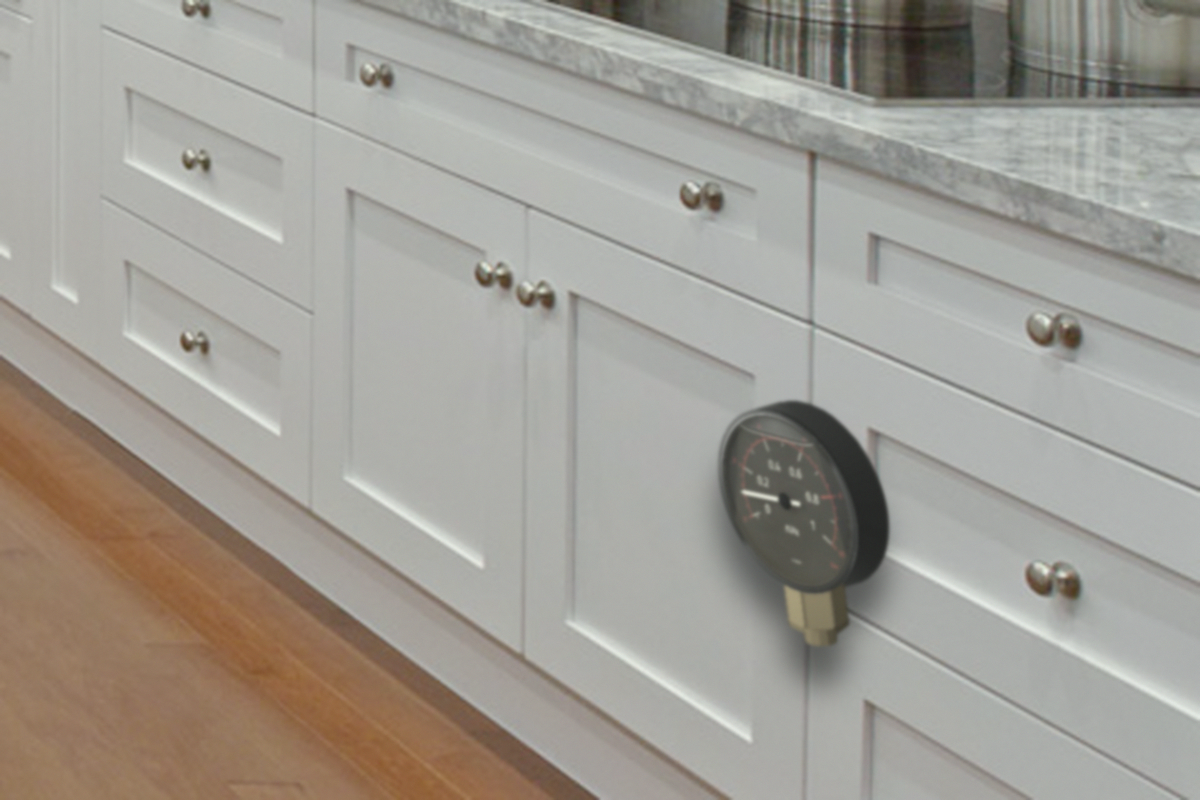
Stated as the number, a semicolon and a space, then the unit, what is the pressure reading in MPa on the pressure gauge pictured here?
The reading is 0.1; MPa
